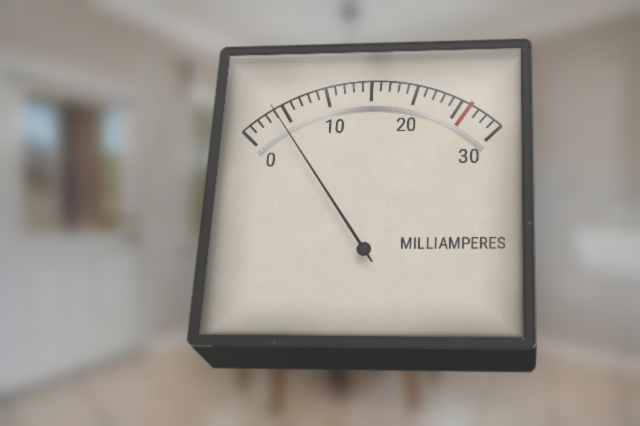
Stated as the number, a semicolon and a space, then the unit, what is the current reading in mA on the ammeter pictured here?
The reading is 4; mA
